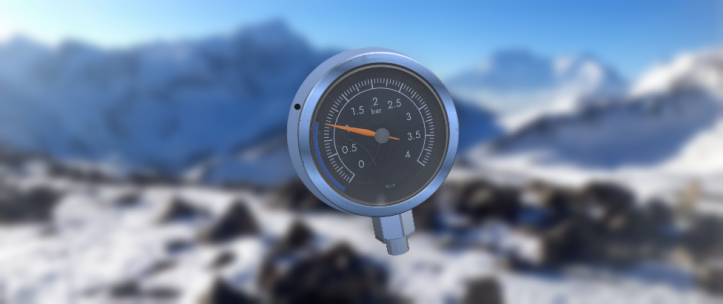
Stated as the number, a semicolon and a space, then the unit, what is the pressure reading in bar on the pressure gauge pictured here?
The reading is 1; bar
